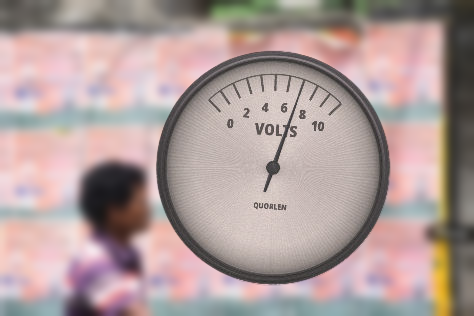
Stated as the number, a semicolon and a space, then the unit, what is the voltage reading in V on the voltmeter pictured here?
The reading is 7; V
